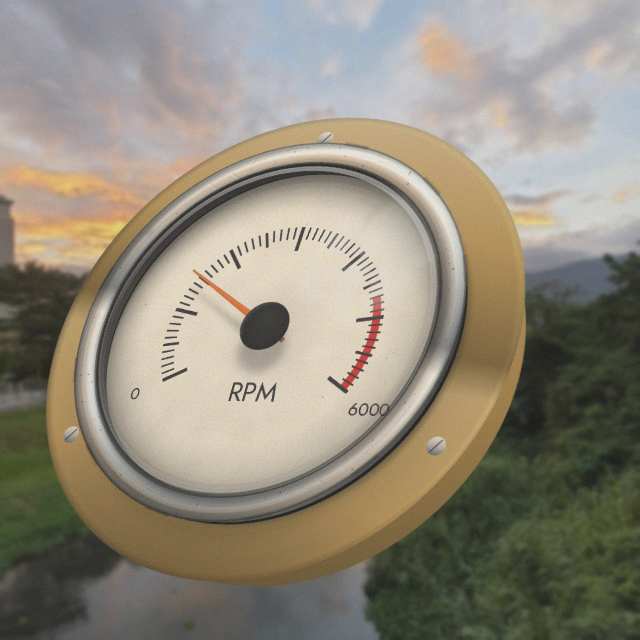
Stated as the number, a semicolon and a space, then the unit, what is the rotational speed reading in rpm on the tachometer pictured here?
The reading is 1500; rpm
